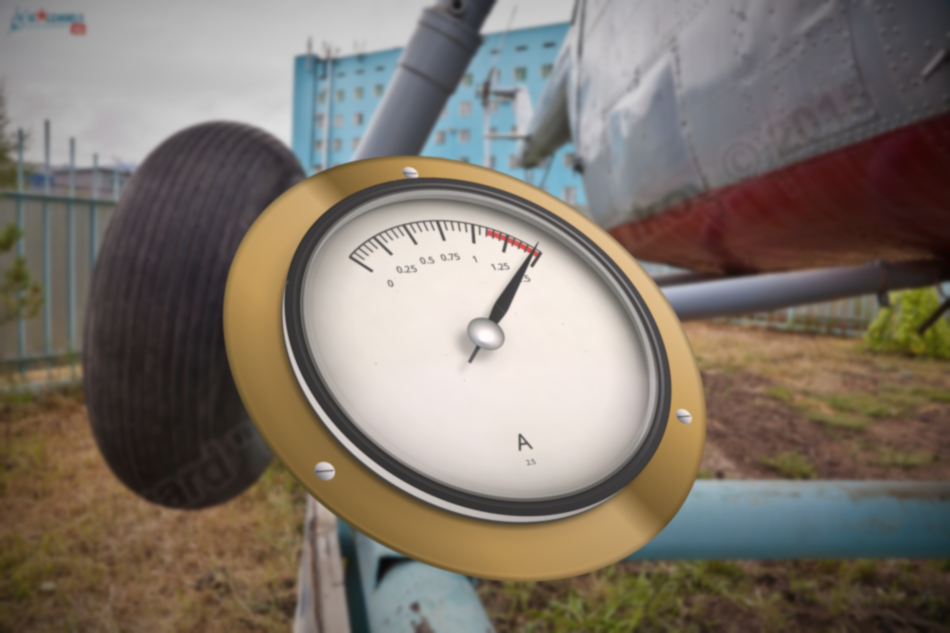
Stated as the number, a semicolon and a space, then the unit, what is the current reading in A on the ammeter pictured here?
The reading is 1.45; A
